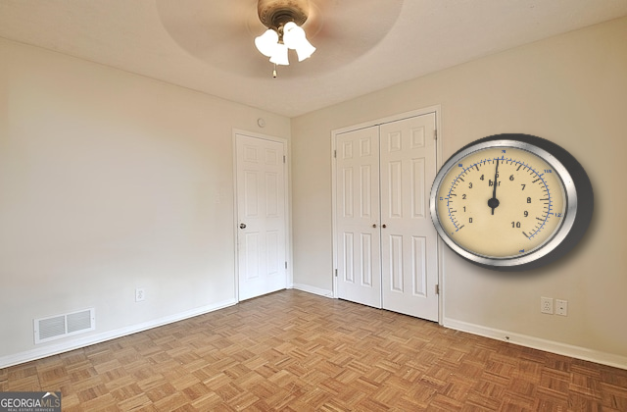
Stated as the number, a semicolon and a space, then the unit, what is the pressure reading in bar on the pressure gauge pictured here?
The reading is 5; bar
